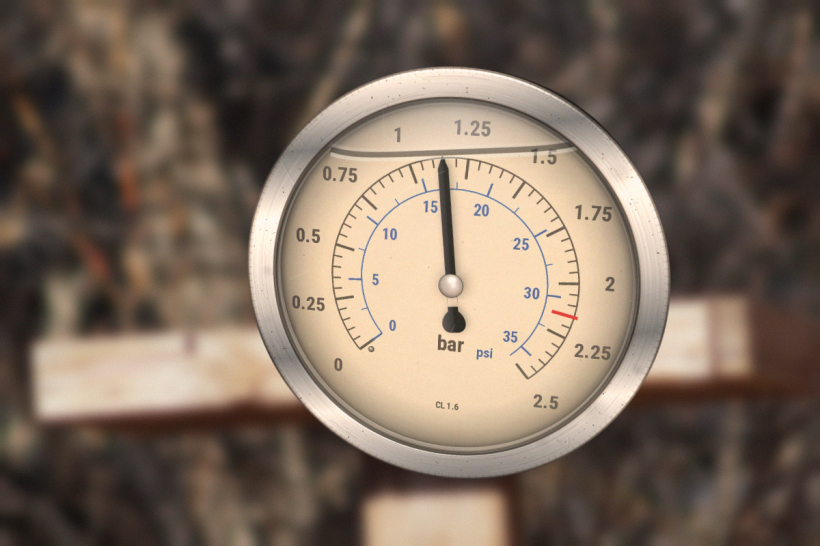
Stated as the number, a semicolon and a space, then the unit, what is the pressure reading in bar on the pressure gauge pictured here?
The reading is 1.15; bar
